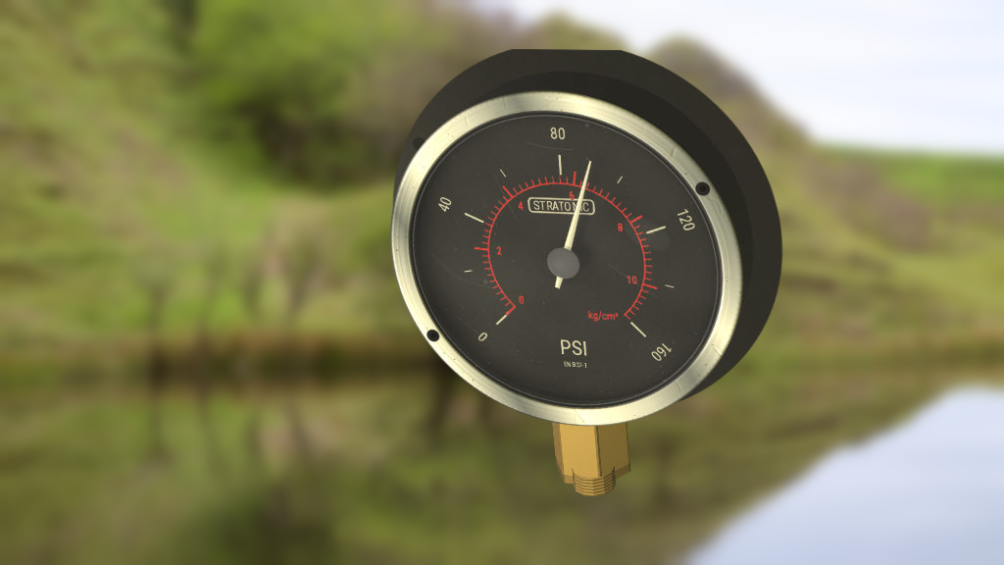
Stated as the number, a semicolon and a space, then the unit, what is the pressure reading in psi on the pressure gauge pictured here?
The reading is 90; psi
